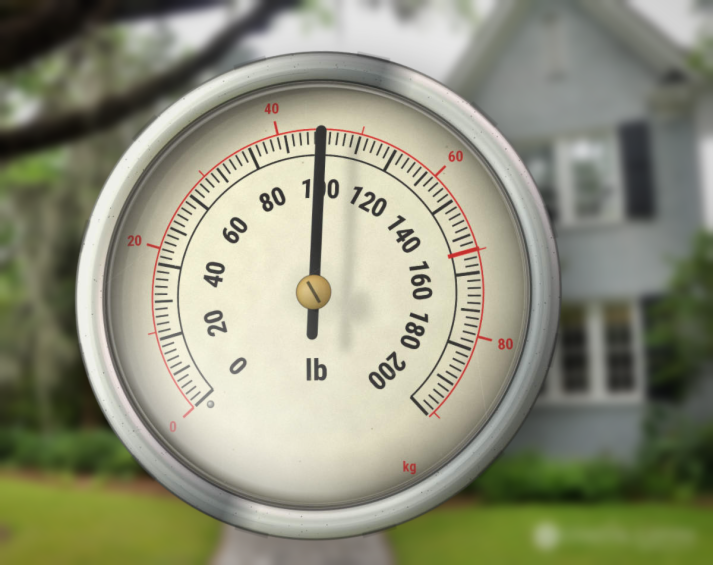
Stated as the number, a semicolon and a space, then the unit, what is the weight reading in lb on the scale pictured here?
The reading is 100; lb
